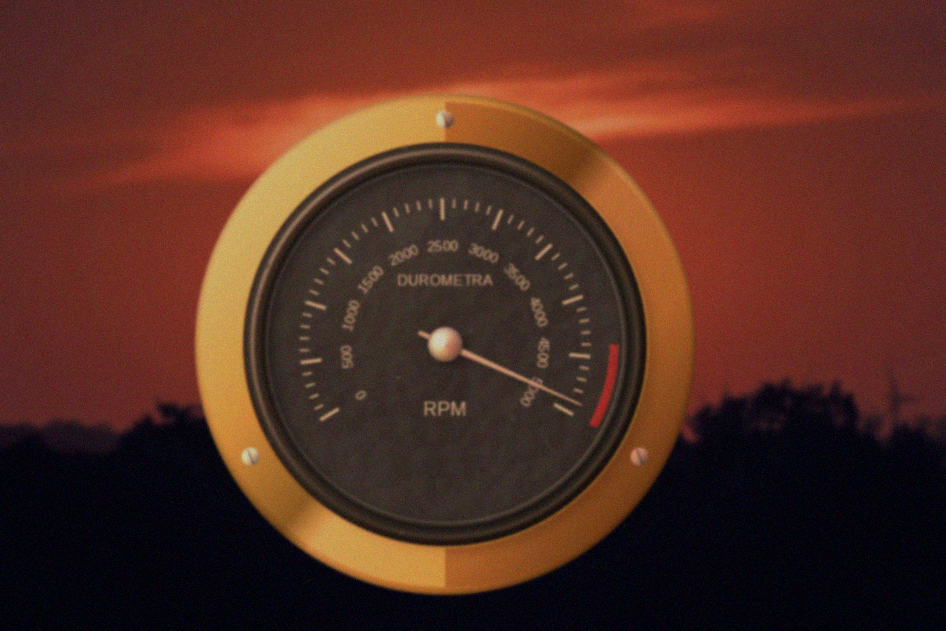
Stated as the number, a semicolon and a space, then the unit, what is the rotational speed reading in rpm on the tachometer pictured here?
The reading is 4900; rpm
